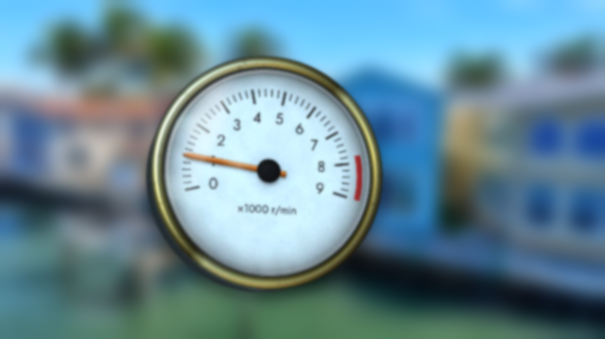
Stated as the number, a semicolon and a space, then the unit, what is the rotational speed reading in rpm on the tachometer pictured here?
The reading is 1000; rpm
